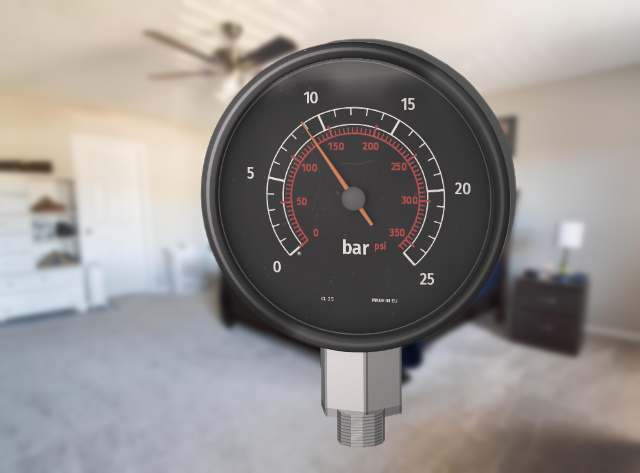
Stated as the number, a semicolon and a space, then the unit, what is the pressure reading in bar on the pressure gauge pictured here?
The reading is 9; bar
